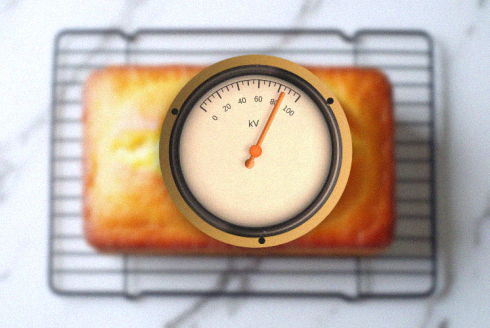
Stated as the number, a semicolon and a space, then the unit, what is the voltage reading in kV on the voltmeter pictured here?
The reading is 85; kV
